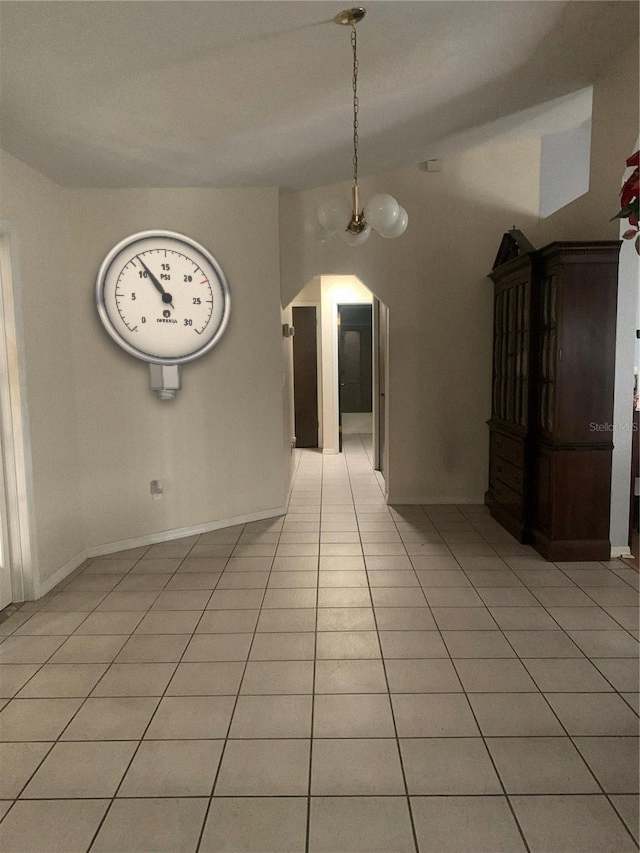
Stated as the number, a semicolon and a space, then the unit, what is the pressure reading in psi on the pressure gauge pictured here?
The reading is 11; psi
